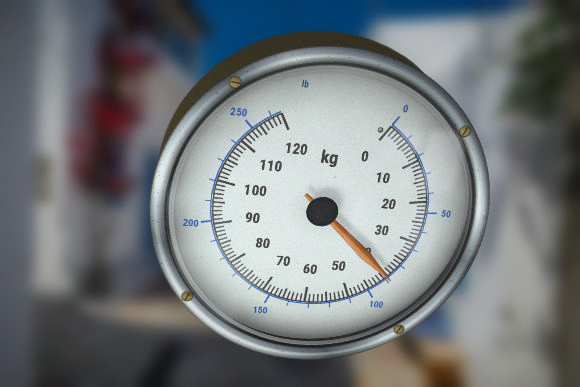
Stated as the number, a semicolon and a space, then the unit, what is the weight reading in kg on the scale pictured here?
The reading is 40; kg
